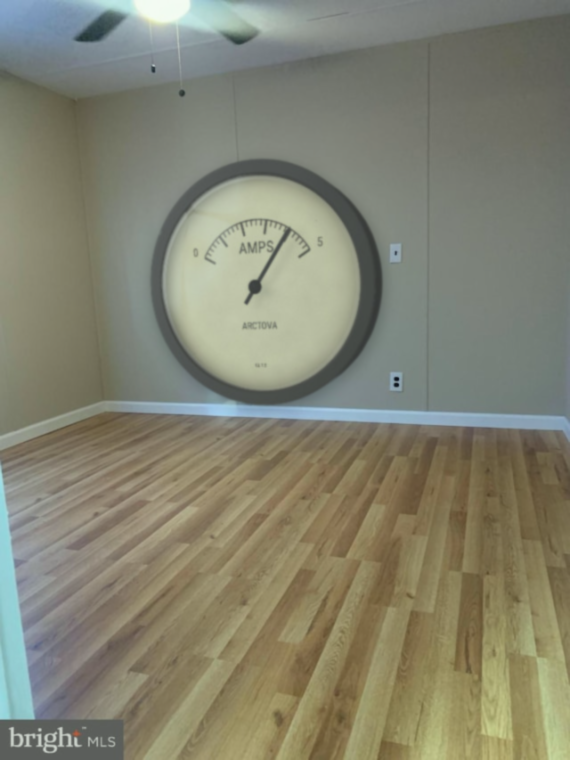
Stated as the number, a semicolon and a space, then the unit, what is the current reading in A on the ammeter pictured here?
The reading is 4; A
